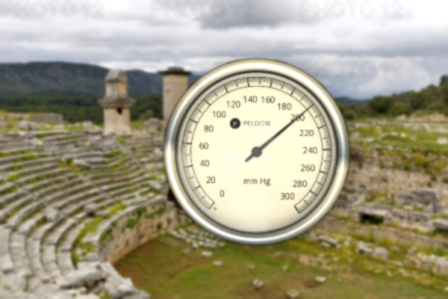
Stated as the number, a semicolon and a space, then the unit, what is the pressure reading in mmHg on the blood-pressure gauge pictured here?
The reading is 200; mmHg
